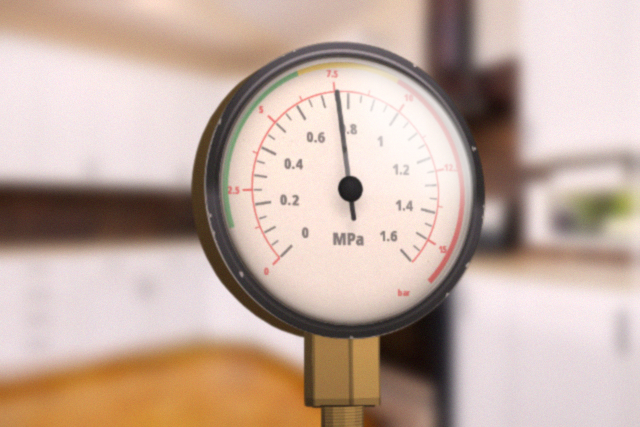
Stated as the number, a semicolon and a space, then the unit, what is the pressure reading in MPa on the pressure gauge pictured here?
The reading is 0.75; MPa
